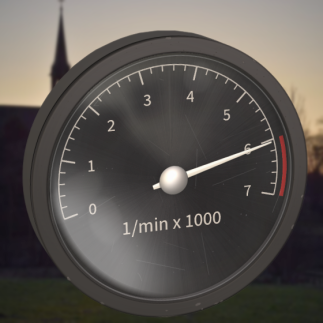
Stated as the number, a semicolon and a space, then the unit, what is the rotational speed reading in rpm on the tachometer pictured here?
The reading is 6000; rpm
